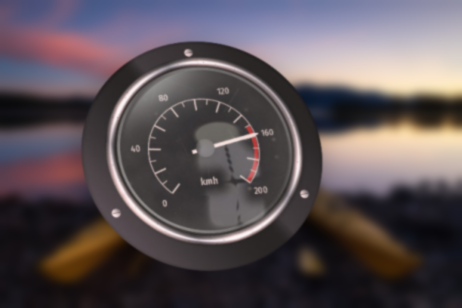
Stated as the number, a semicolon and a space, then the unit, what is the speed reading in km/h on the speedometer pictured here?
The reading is 160; km/h
